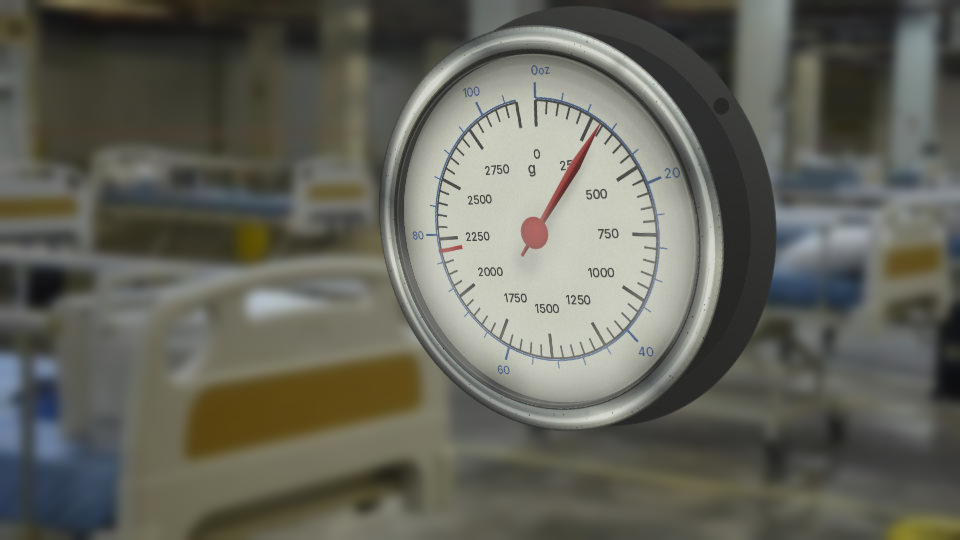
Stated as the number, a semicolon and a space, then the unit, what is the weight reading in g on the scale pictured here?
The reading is 300; g
